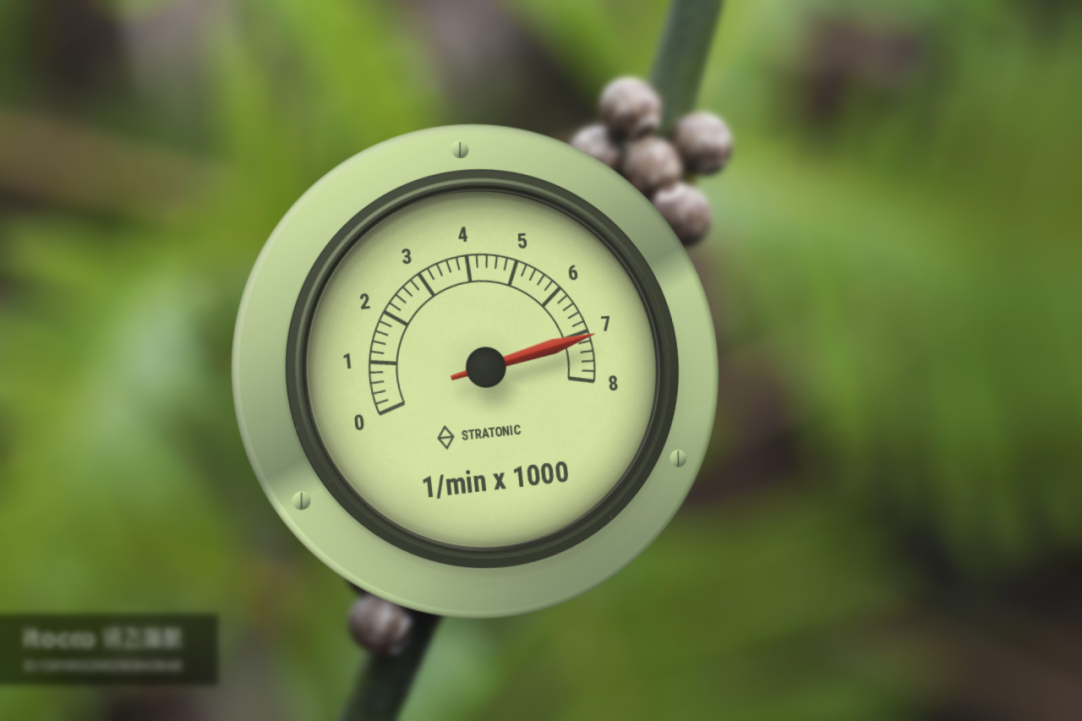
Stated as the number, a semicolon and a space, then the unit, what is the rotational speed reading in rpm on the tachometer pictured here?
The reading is 7100; rpm
